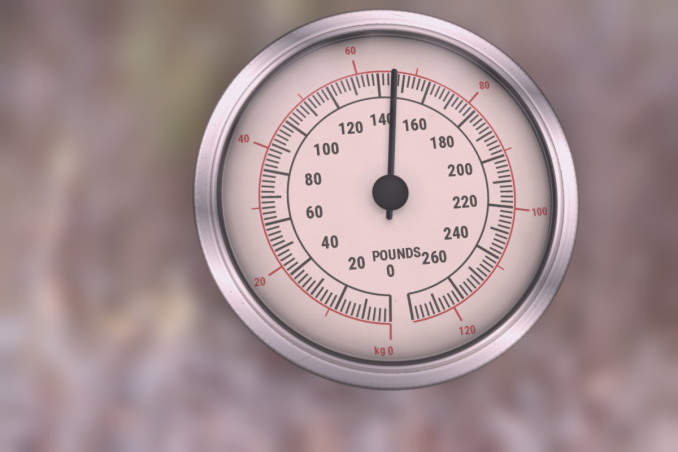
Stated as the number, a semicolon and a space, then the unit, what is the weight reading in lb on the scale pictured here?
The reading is 146; lb
